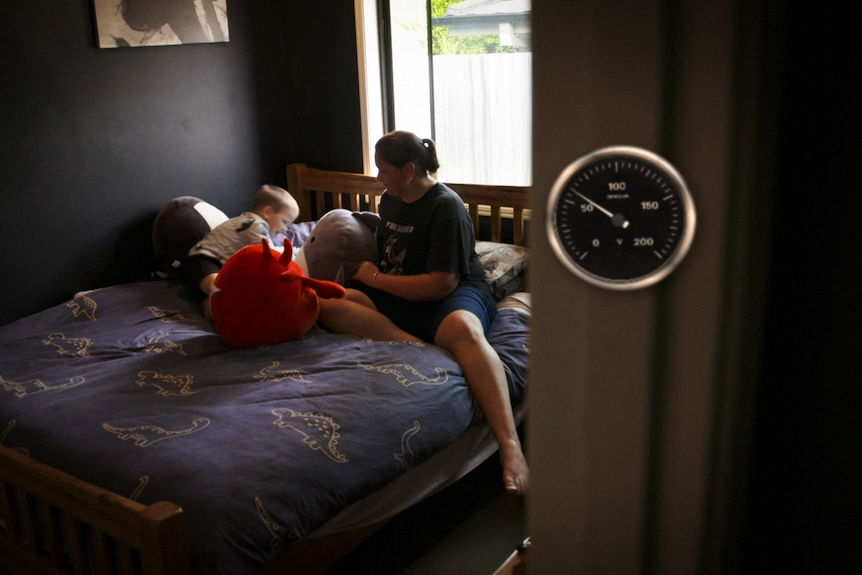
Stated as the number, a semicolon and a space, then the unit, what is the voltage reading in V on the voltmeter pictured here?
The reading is 60; V
